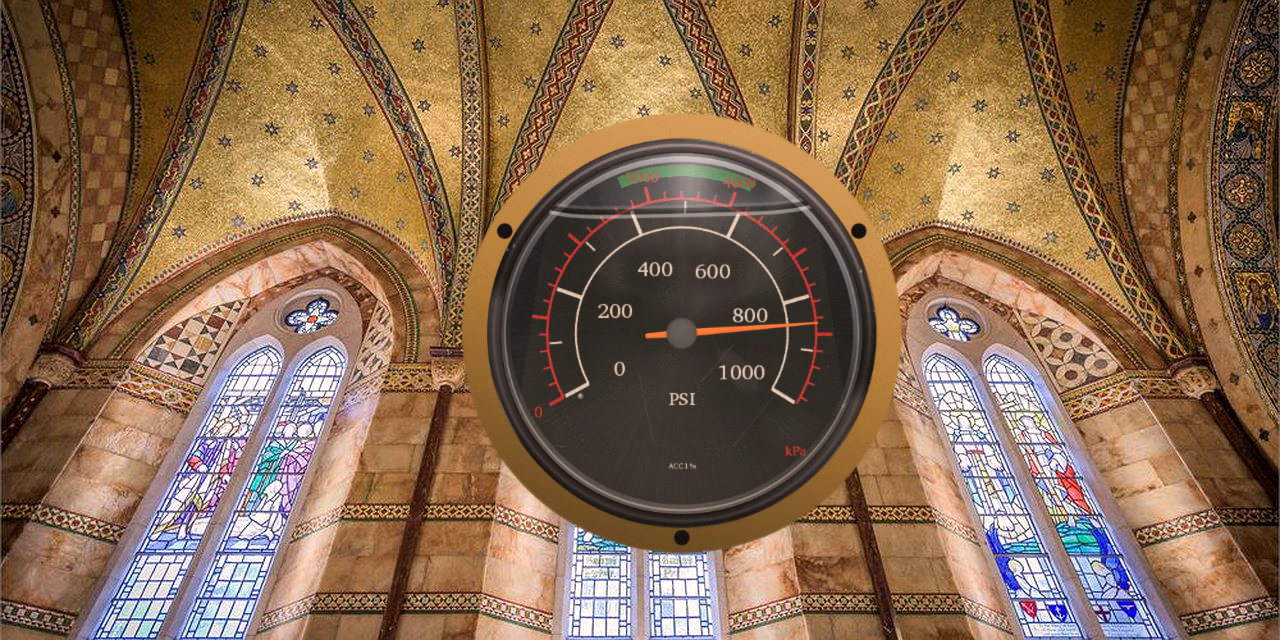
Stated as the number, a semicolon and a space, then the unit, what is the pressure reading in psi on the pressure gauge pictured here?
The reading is 850; psi
